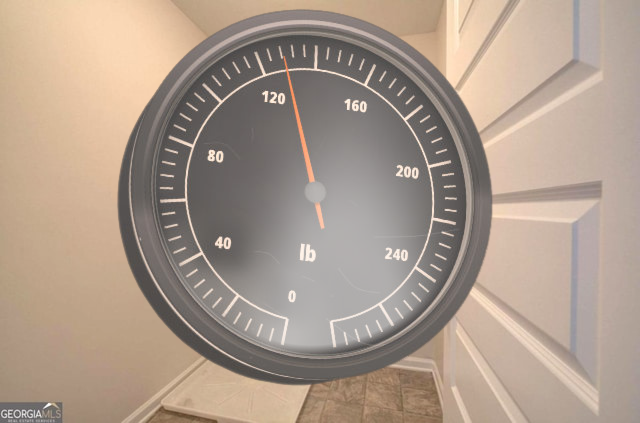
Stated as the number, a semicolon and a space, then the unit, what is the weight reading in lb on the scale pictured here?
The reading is 128; lb
